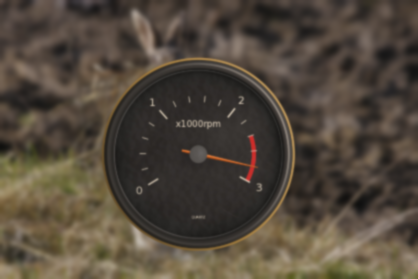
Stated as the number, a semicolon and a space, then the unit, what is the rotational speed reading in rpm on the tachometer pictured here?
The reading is 2800; rpm
